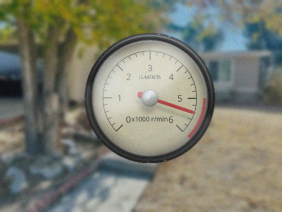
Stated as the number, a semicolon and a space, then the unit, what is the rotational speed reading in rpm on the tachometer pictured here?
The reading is 5400; rpm
